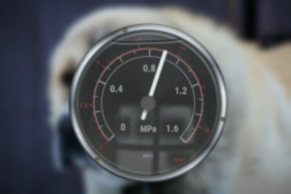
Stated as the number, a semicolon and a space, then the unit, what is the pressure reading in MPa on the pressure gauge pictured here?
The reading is 0.9; MPa
